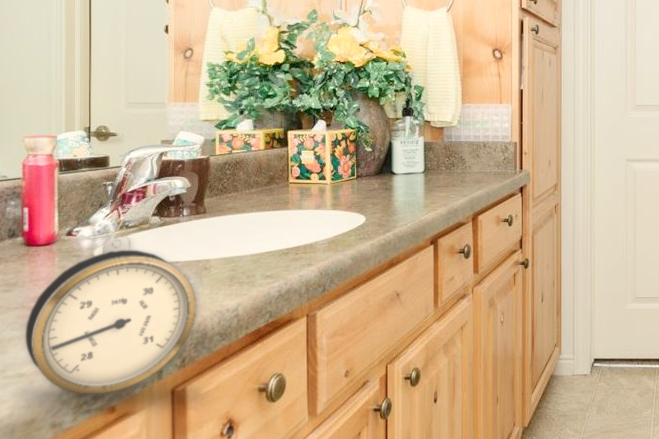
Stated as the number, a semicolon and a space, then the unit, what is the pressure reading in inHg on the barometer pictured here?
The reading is 28.4; inHg
